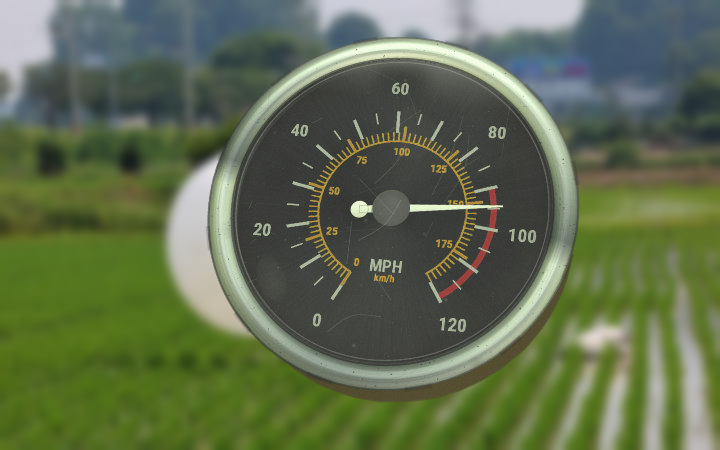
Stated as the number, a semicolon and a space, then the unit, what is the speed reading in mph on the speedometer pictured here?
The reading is 95; mph
